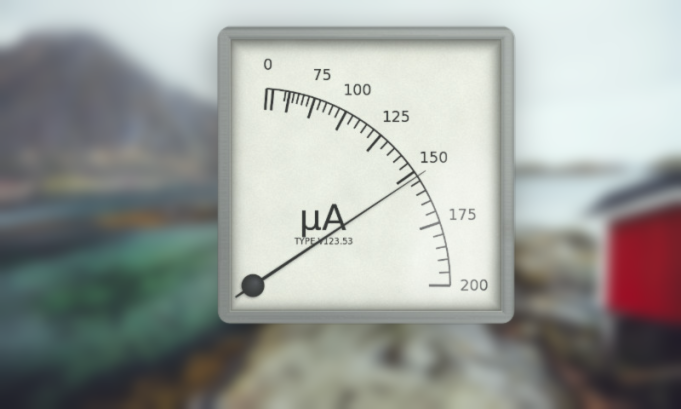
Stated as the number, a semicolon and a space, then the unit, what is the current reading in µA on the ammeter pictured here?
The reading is 152.5; µA
